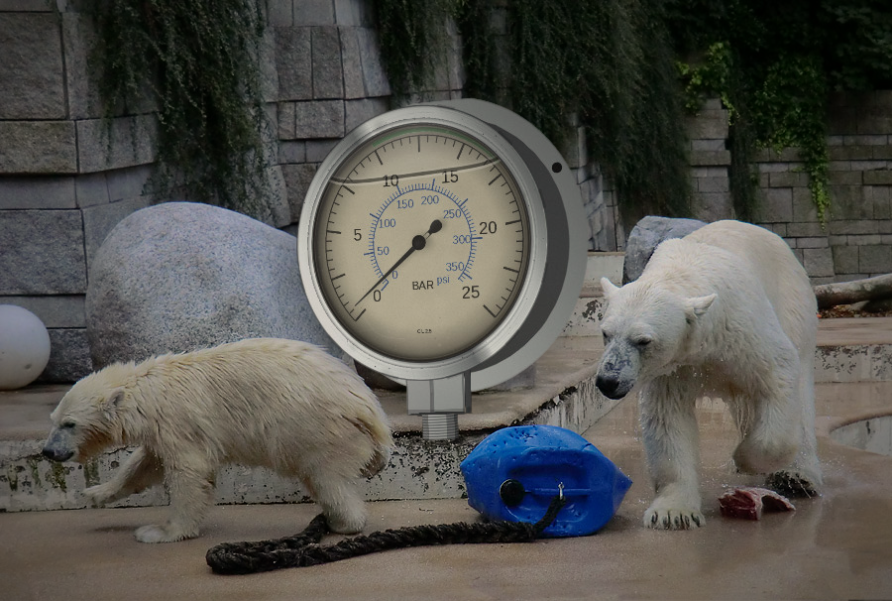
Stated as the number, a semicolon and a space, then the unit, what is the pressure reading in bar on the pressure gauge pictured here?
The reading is 0.5; bar
